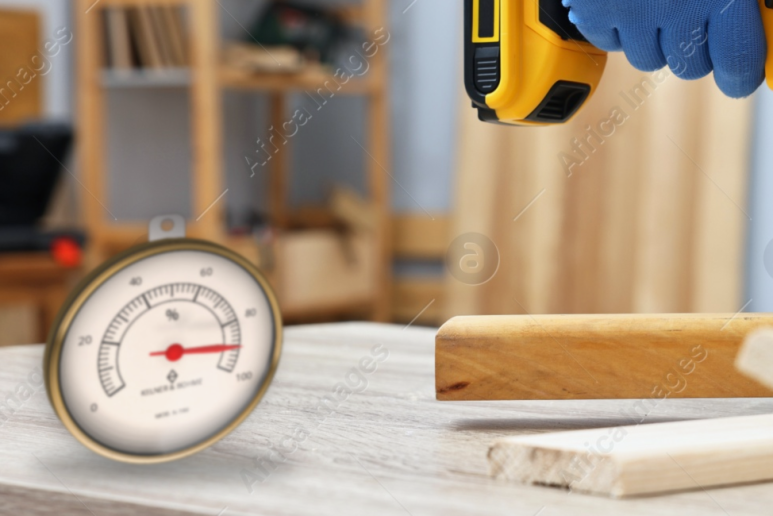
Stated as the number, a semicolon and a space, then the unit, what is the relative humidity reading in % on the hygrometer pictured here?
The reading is 90; %
